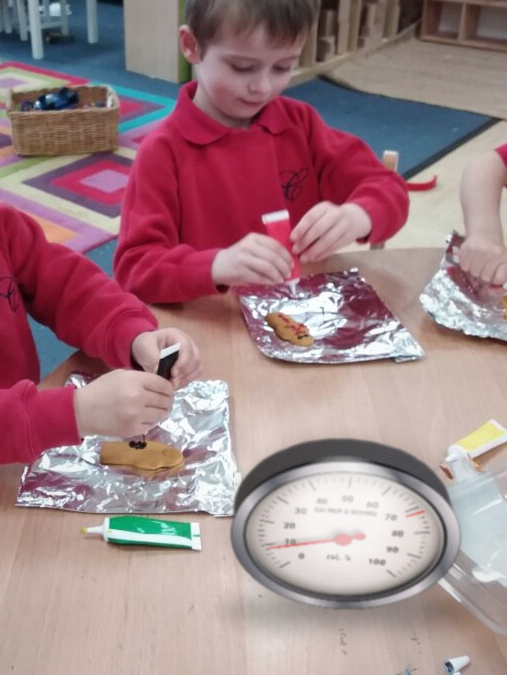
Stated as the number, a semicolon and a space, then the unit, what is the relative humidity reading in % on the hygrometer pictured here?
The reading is 10; %
